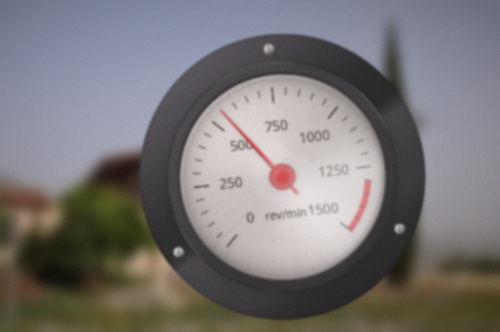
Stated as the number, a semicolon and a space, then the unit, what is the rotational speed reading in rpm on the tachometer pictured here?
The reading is 550; rpm
